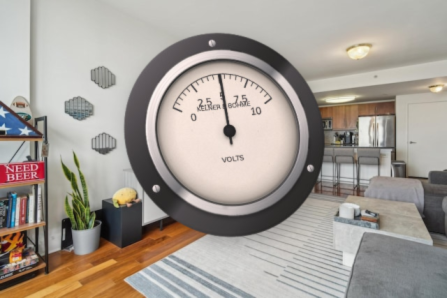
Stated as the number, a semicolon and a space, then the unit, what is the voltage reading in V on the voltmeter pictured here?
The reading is 5; V
